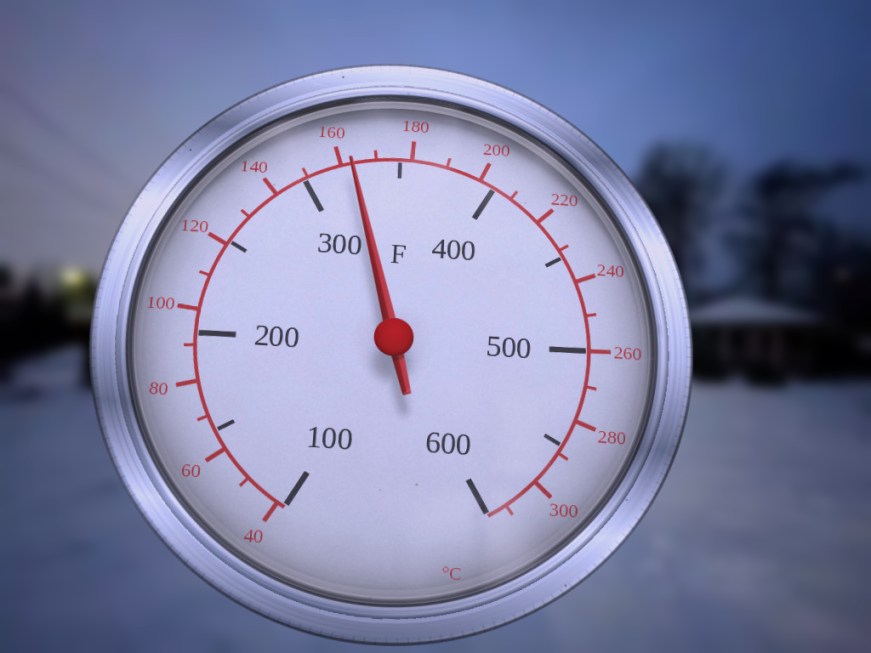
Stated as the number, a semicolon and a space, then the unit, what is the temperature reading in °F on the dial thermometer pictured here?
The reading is 325; °F
